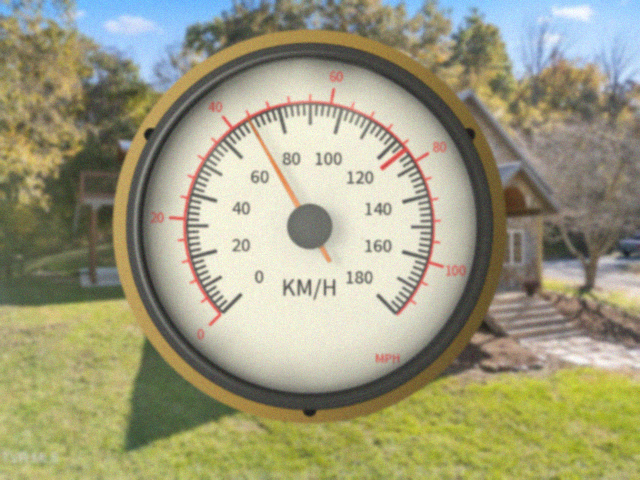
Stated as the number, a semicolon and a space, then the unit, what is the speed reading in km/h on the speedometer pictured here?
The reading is 70; km/h
